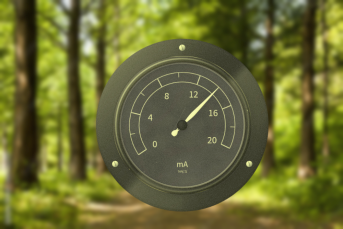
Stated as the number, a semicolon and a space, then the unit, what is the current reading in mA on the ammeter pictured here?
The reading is 14; mA
